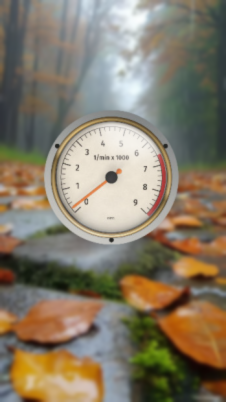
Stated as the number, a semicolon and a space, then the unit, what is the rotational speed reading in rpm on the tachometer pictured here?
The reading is 200; rpm
